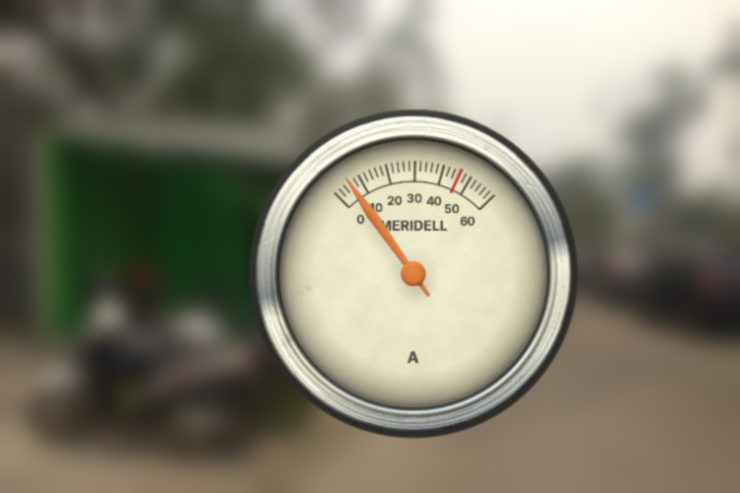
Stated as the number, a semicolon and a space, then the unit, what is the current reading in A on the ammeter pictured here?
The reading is 6; A
